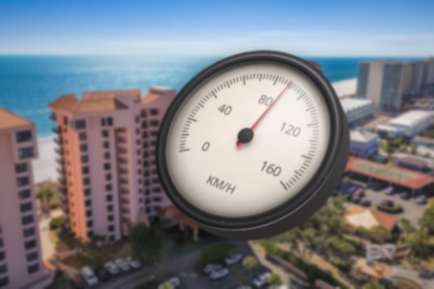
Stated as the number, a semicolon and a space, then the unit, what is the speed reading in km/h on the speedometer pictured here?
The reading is 90; km/h
